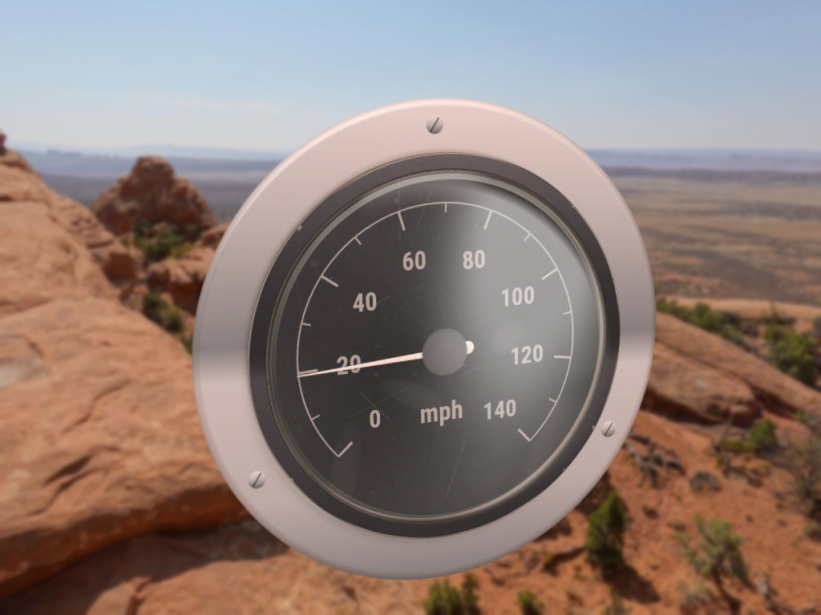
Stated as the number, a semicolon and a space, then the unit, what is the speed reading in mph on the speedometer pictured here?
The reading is 20; mph
